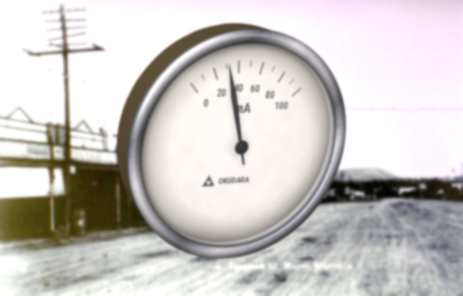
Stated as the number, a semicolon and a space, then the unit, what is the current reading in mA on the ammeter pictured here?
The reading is 30; mA
